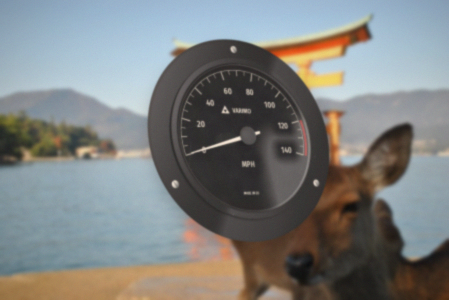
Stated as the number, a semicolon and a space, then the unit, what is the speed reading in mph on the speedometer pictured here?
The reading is 0; mph
